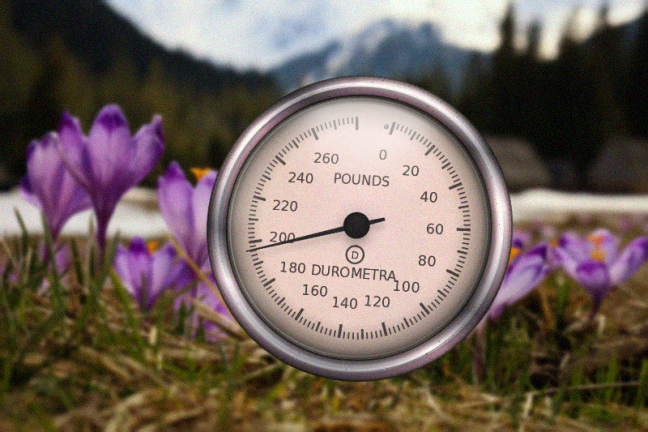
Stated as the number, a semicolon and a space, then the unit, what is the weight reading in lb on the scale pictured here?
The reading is 196; lb
